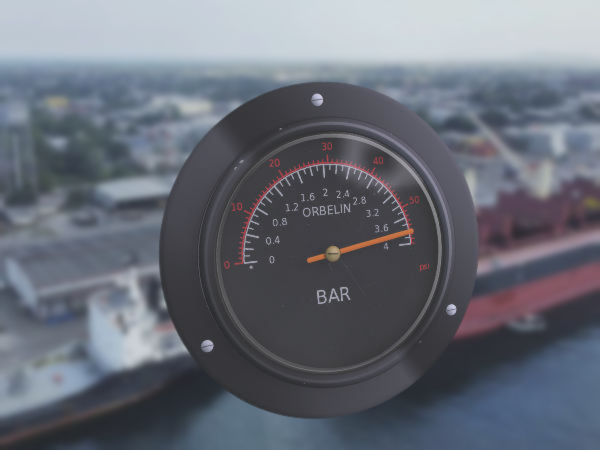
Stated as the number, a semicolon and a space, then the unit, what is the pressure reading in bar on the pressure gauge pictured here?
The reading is 3.8; bar
